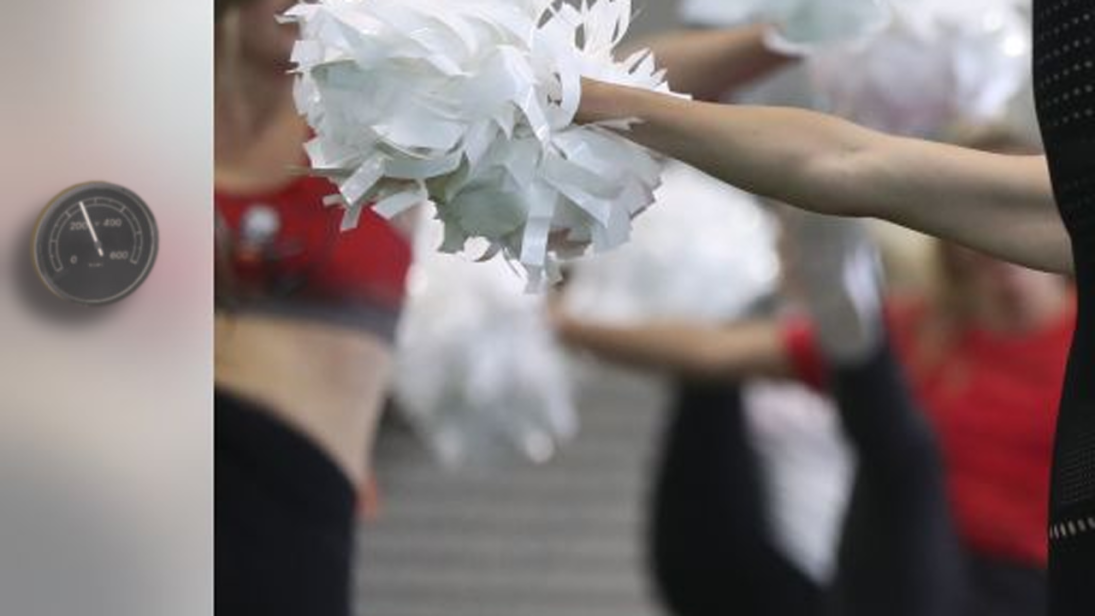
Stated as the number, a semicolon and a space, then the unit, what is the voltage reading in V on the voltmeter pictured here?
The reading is 250; V
